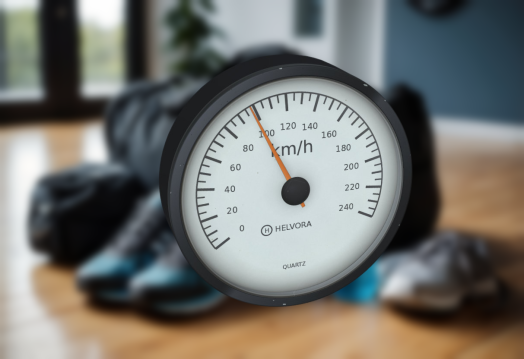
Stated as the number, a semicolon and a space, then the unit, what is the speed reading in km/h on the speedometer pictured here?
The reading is 97.5; km/h
